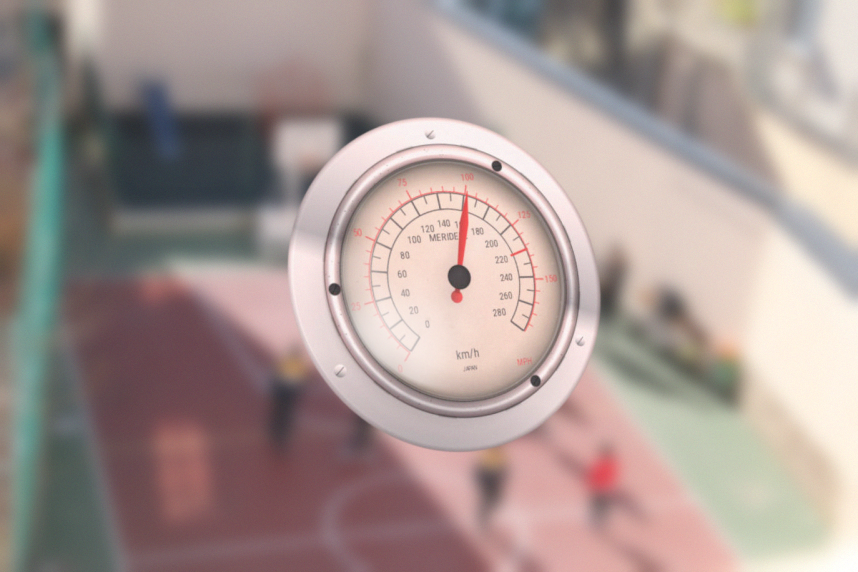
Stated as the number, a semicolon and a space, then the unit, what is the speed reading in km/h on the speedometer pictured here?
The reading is 160; km/h
